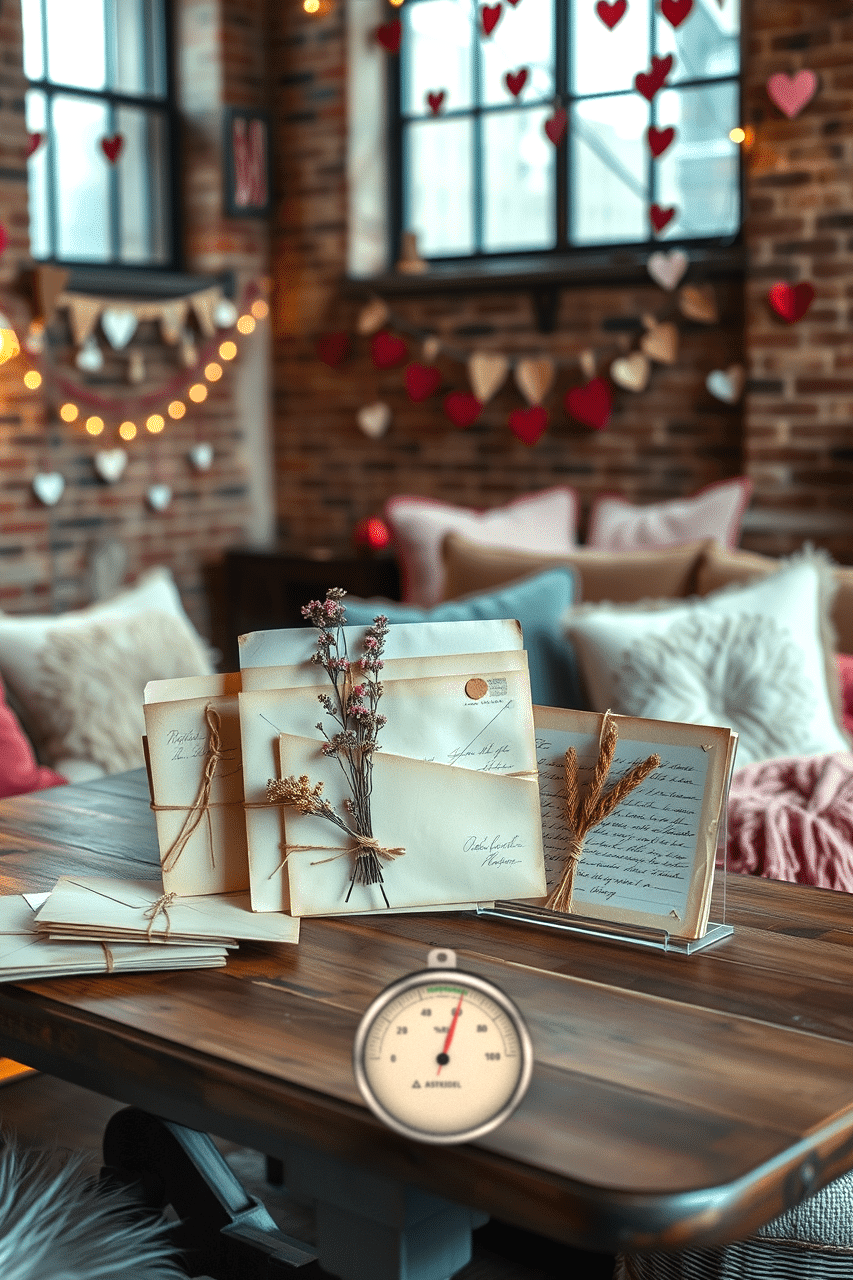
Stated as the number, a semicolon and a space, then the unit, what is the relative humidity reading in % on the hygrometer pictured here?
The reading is 60; %
